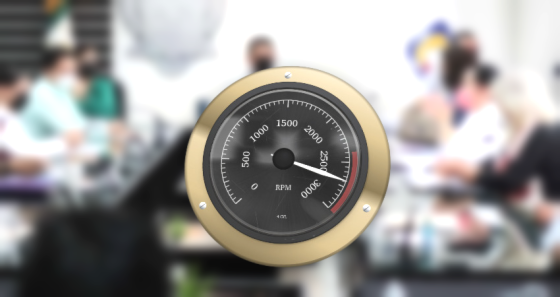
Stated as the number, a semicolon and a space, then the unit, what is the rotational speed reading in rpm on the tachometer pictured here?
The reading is 2700; rpm
